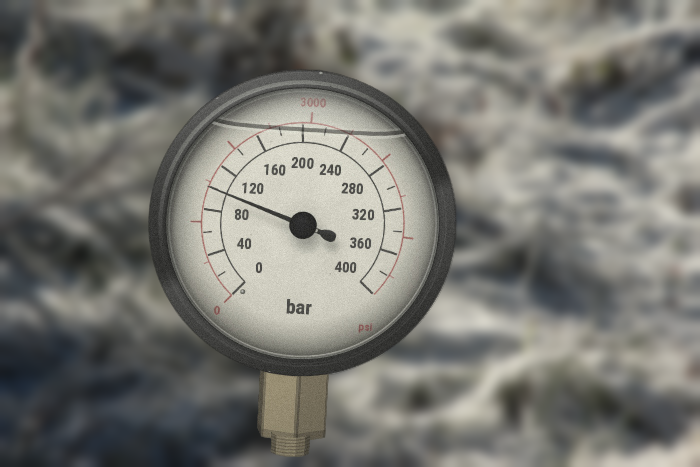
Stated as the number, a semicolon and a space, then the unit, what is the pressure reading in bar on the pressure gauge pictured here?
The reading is 100; bar
